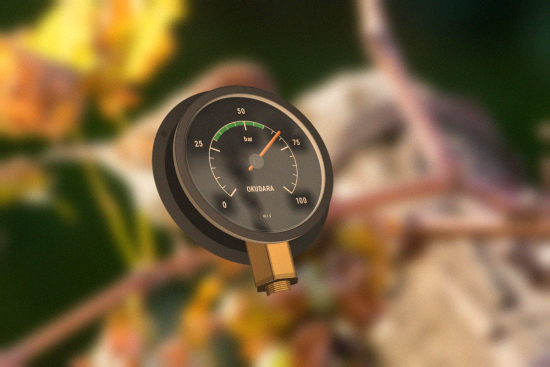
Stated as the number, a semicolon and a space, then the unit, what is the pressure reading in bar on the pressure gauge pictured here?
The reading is 67.5; bar
